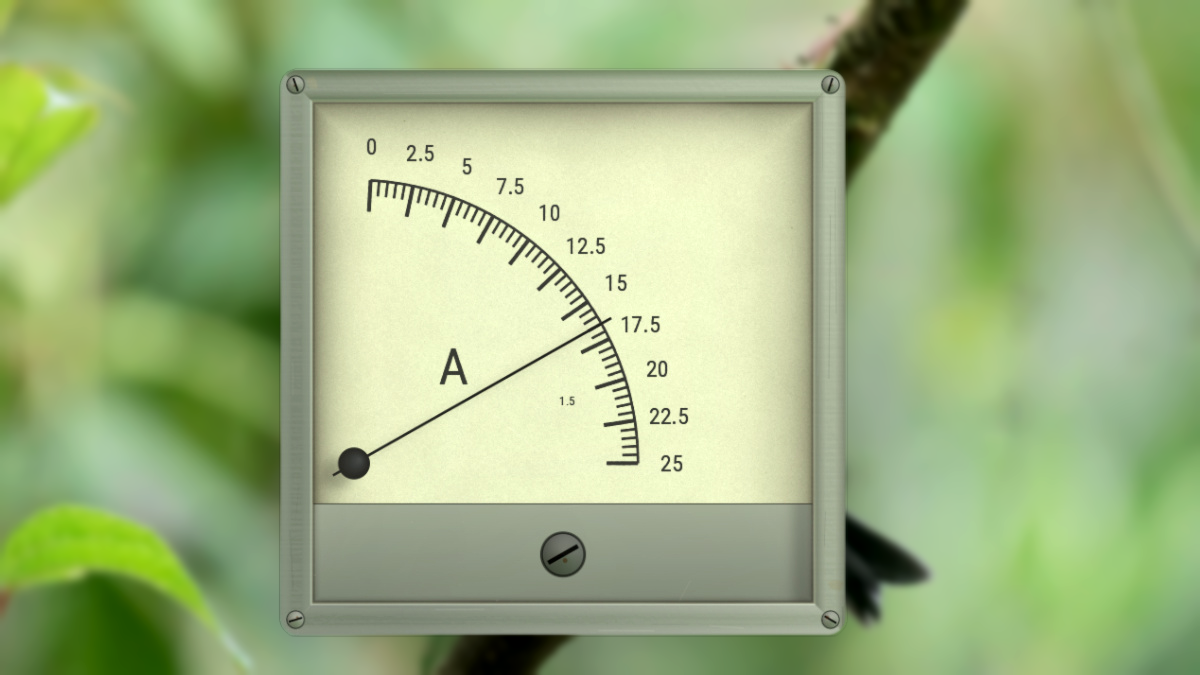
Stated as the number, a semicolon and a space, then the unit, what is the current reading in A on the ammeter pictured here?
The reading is 16.5; A
